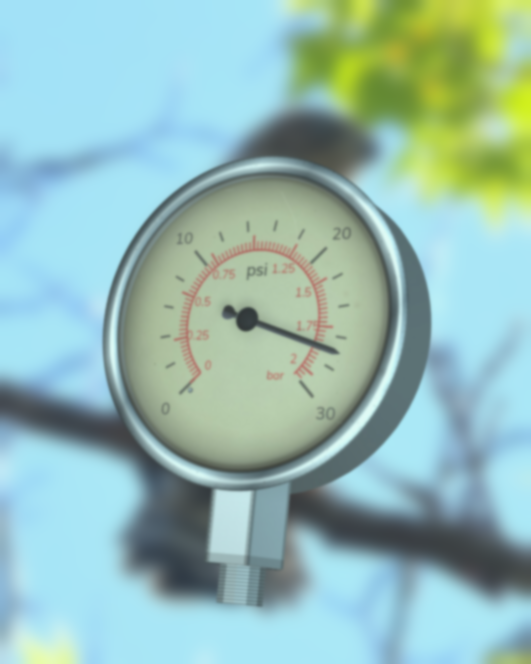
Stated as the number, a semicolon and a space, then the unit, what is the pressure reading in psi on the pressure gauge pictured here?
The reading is 27; psi
